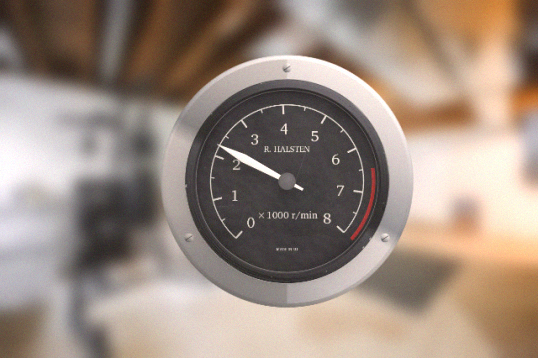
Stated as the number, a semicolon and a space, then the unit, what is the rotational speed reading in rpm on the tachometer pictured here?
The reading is 2250; rpm
